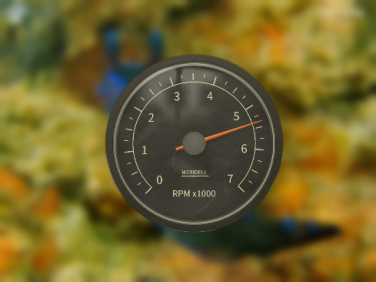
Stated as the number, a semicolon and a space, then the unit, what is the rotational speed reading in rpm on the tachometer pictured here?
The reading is 5375; rpm
